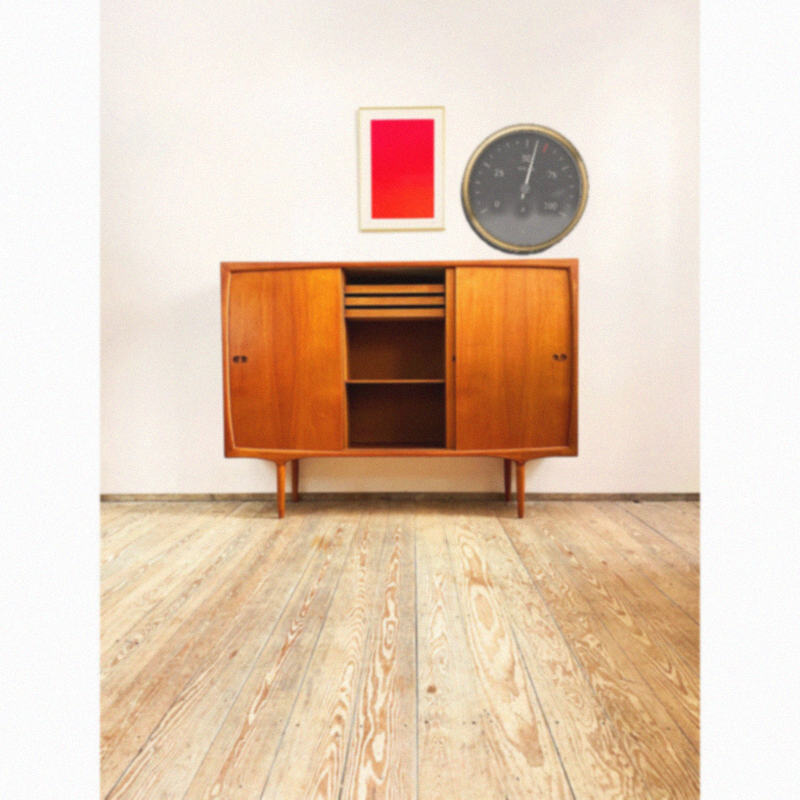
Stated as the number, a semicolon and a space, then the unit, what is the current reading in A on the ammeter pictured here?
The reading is 55; A
